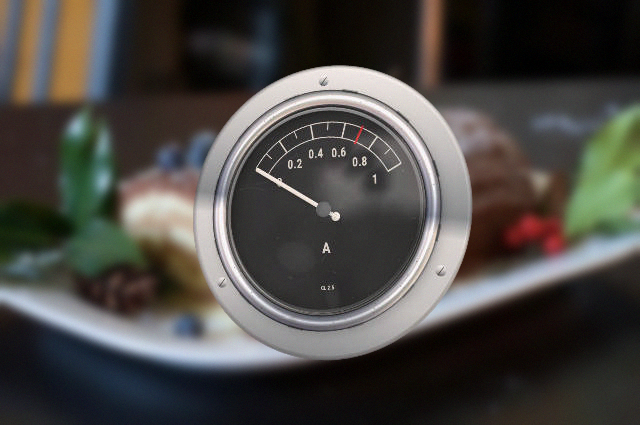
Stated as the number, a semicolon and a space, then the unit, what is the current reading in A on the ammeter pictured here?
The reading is 0; A
